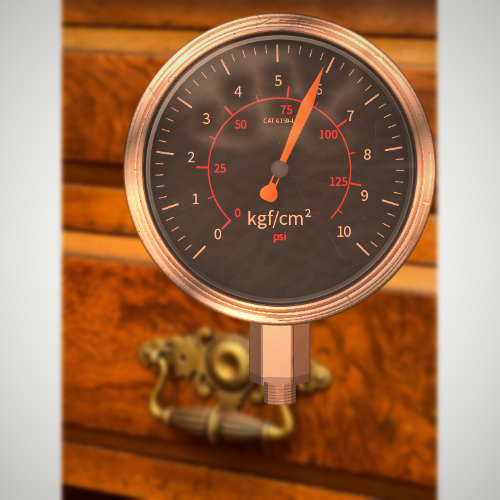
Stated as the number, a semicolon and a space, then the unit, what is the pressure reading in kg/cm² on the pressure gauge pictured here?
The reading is 5.9; kg/cm²
